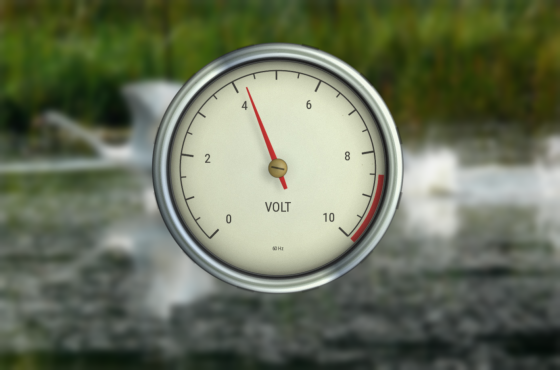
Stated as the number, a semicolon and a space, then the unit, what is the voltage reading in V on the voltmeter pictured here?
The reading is 4.25; V
